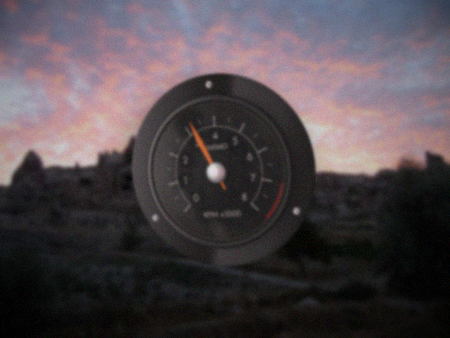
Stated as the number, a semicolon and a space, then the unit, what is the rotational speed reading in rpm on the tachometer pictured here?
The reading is 3250; rpm
